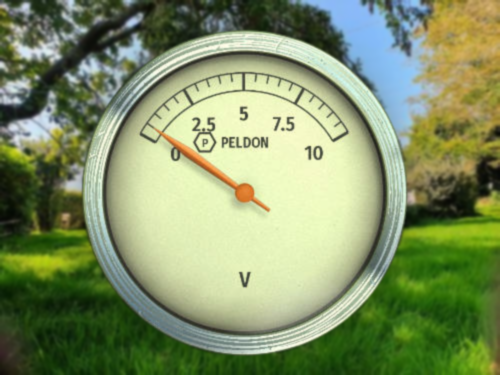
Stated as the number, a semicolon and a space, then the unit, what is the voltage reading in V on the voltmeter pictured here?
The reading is 0.5; V
